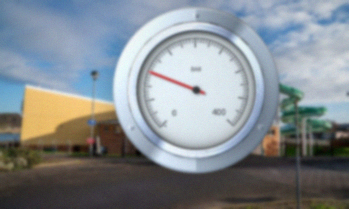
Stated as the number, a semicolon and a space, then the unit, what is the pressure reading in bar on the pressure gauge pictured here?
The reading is 100; bar
